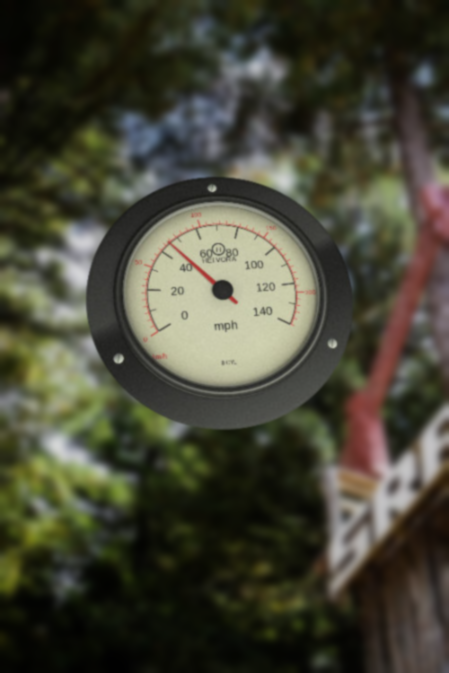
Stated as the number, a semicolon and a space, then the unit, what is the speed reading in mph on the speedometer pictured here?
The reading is 45; mph
